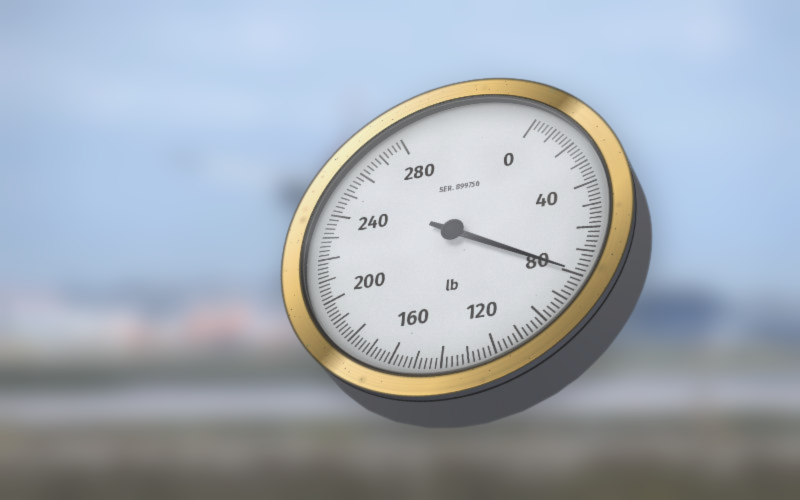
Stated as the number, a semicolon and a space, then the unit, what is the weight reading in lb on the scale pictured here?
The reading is 80; lb
